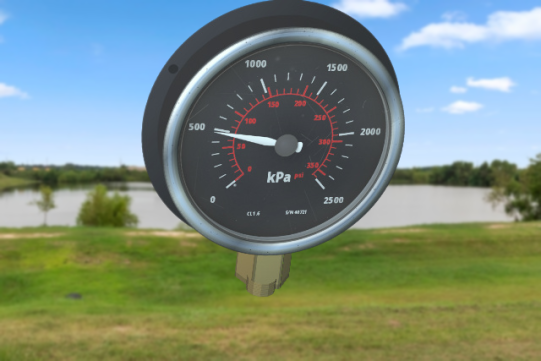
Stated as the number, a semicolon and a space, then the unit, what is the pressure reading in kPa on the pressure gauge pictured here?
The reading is 500; kPa
